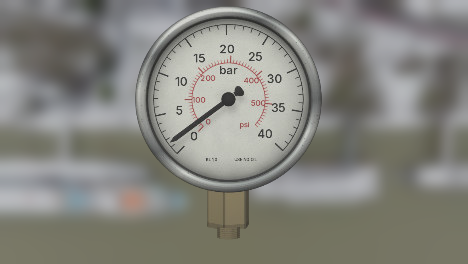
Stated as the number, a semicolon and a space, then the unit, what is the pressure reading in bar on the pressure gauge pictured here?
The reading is 1.5; bar
